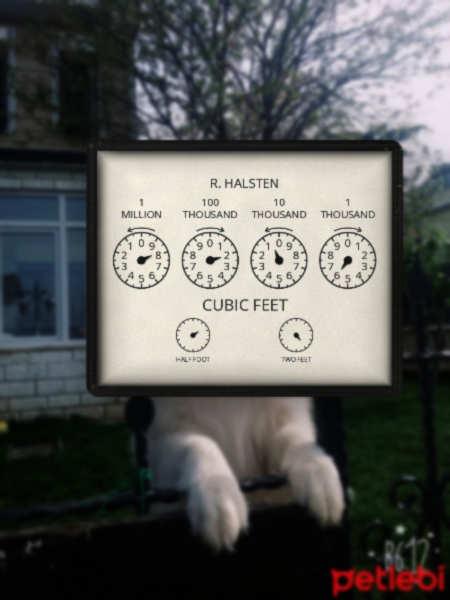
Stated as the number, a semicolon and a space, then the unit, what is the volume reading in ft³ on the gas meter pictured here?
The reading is 820600; ft³
